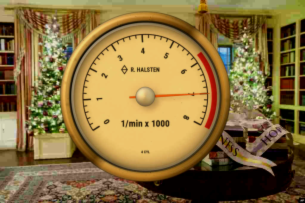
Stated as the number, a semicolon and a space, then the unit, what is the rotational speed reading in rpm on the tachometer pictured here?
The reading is 7000; rpm
